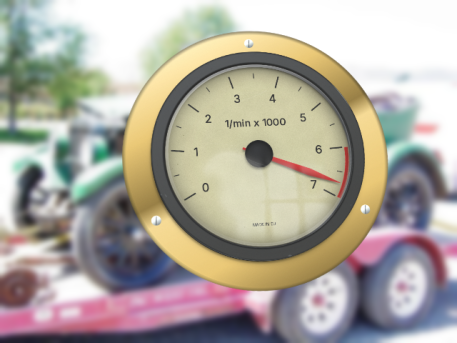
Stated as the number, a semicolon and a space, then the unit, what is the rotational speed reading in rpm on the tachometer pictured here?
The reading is 6750; rpm
